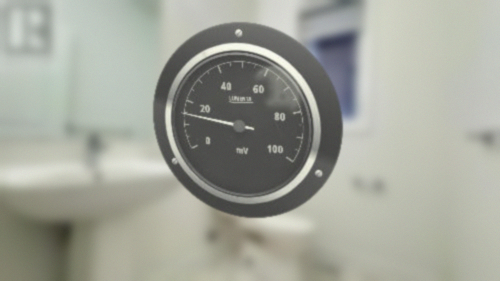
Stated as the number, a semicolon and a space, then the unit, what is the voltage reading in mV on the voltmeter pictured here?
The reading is 15; mV
